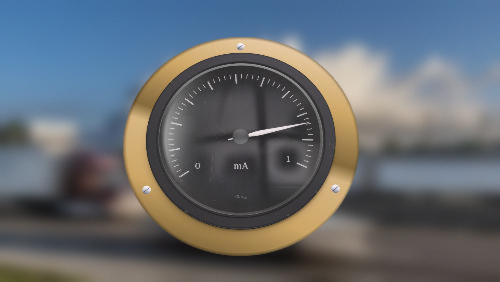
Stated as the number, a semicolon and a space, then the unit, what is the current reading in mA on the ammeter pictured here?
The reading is 0.84; mA
